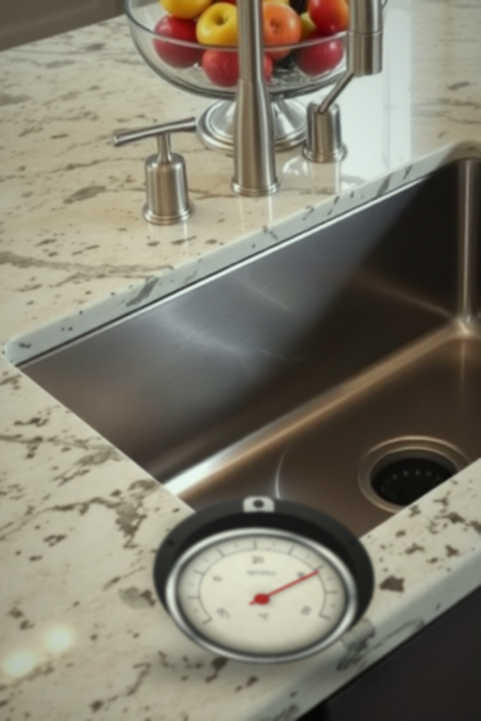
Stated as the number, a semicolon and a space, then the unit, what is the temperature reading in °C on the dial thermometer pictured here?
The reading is 40; °C
